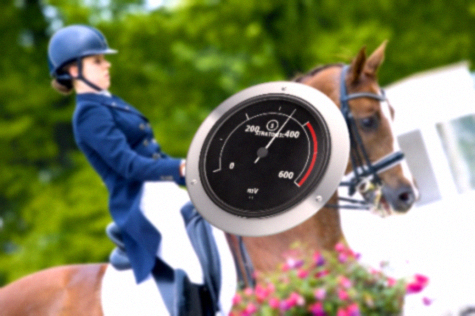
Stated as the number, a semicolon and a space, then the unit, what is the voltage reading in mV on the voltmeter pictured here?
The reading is 350; mV
